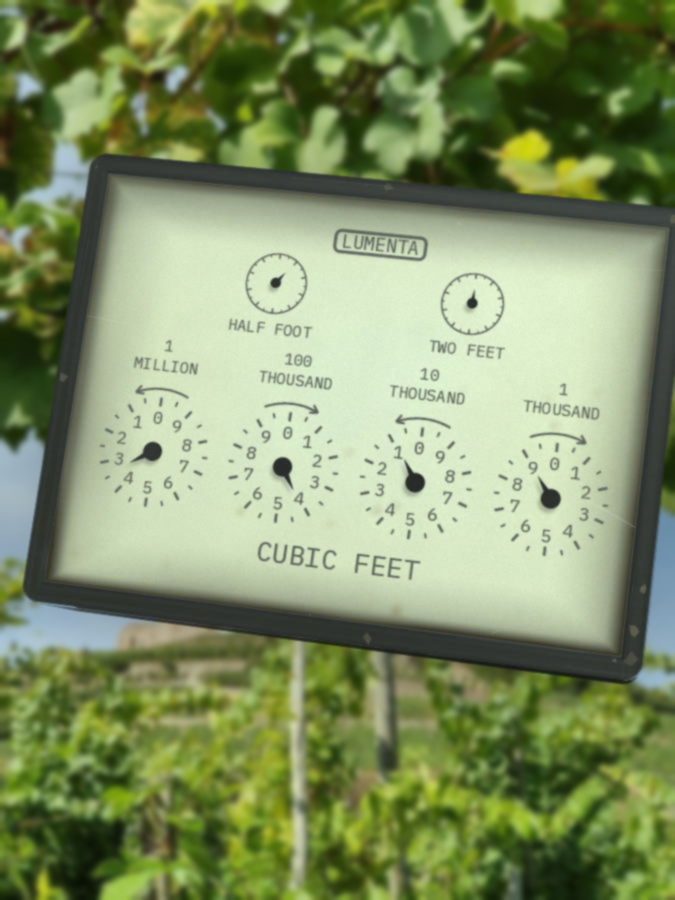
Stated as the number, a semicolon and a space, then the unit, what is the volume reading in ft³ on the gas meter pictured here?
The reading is 340900; ft³
